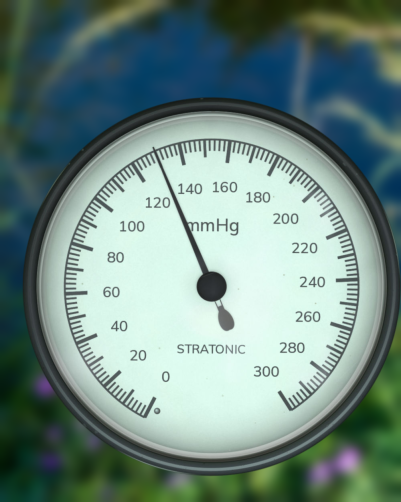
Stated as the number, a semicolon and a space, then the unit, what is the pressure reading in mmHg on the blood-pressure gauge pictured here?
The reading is 130; mmHg
